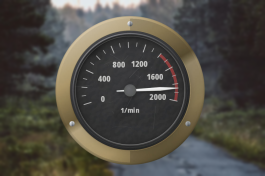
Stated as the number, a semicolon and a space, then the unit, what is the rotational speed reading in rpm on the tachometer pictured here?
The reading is 1850; rpm
